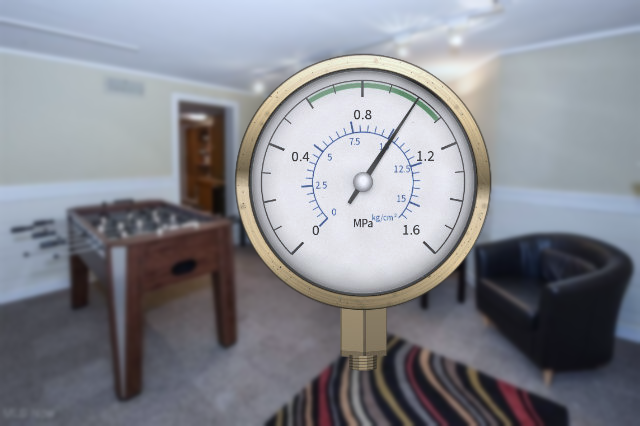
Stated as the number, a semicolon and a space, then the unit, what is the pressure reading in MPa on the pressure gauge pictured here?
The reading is 1; MPa
